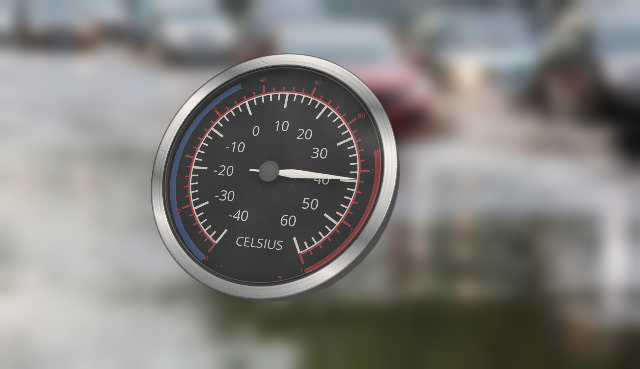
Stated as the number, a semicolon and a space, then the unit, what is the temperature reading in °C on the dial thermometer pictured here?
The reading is 40; °C
